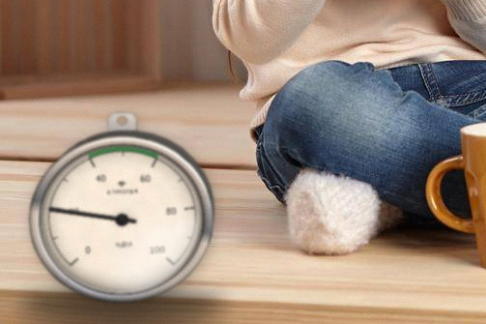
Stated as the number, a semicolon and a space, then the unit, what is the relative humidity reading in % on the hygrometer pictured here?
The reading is 20; %
